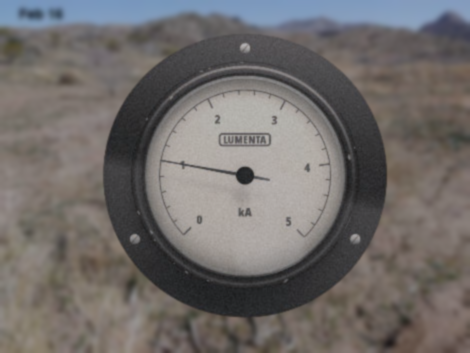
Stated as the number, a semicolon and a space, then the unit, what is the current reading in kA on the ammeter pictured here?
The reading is 1; kA
